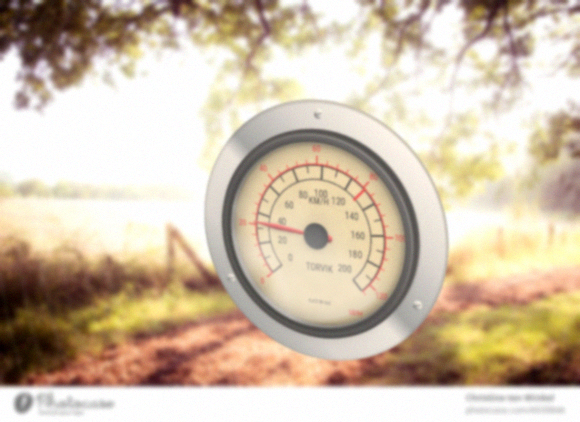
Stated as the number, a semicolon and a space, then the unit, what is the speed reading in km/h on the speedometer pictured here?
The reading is 35; km/h
